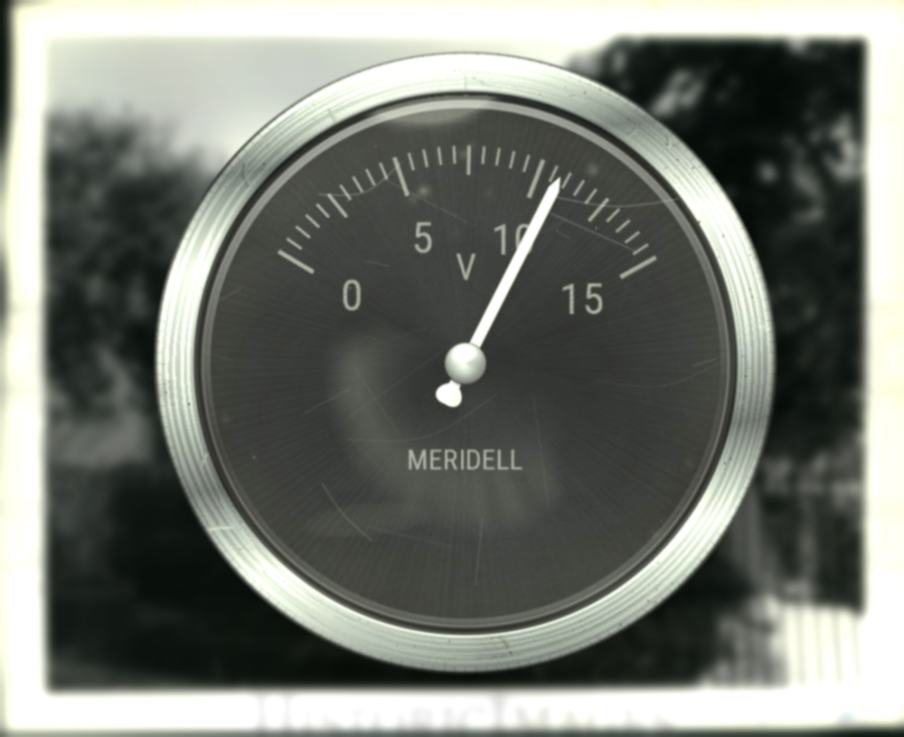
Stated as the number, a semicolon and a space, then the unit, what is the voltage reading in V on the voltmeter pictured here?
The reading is 10.75; V
